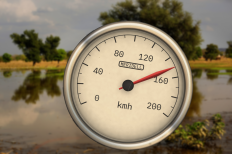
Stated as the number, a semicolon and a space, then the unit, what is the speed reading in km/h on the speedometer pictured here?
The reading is 150; km/h
